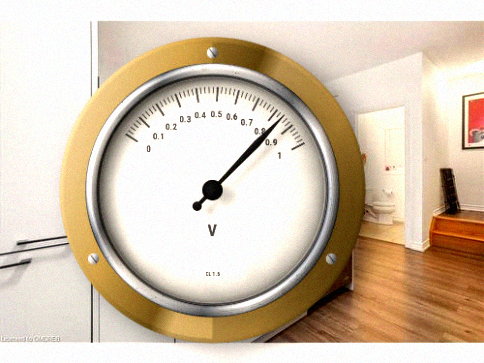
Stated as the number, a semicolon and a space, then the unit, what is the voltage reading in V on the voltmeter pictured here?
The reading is 0.84; V
